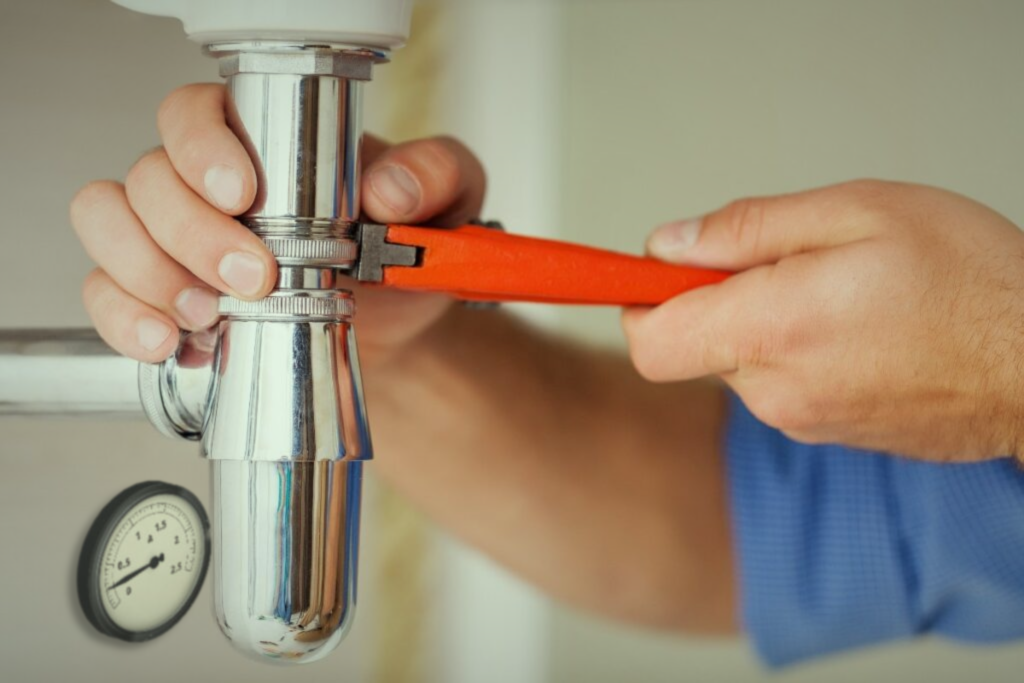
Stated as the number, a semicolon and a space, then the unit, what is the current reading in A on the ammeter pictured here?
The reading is 0.25; A
